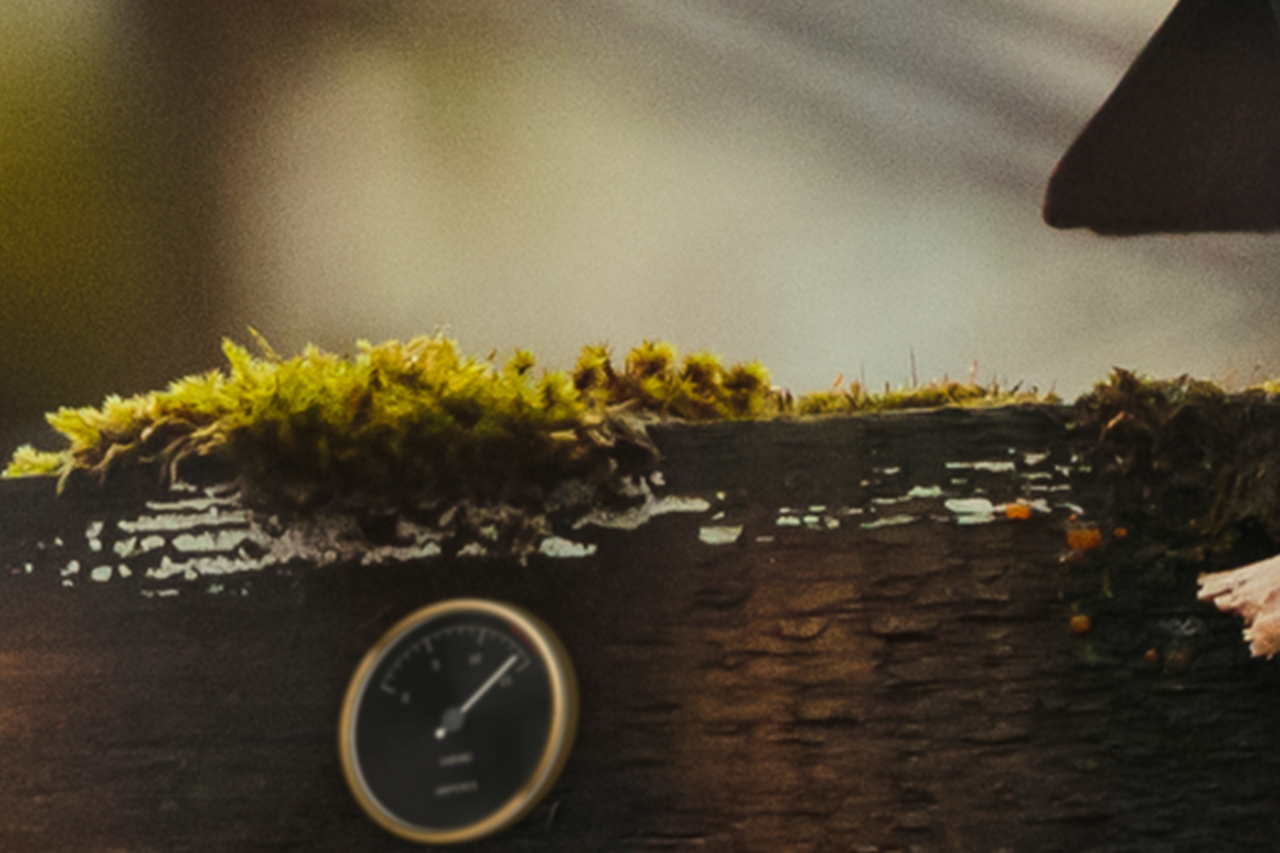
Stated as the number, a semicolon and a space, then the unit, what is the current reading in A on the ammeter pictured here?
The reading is 14; A
